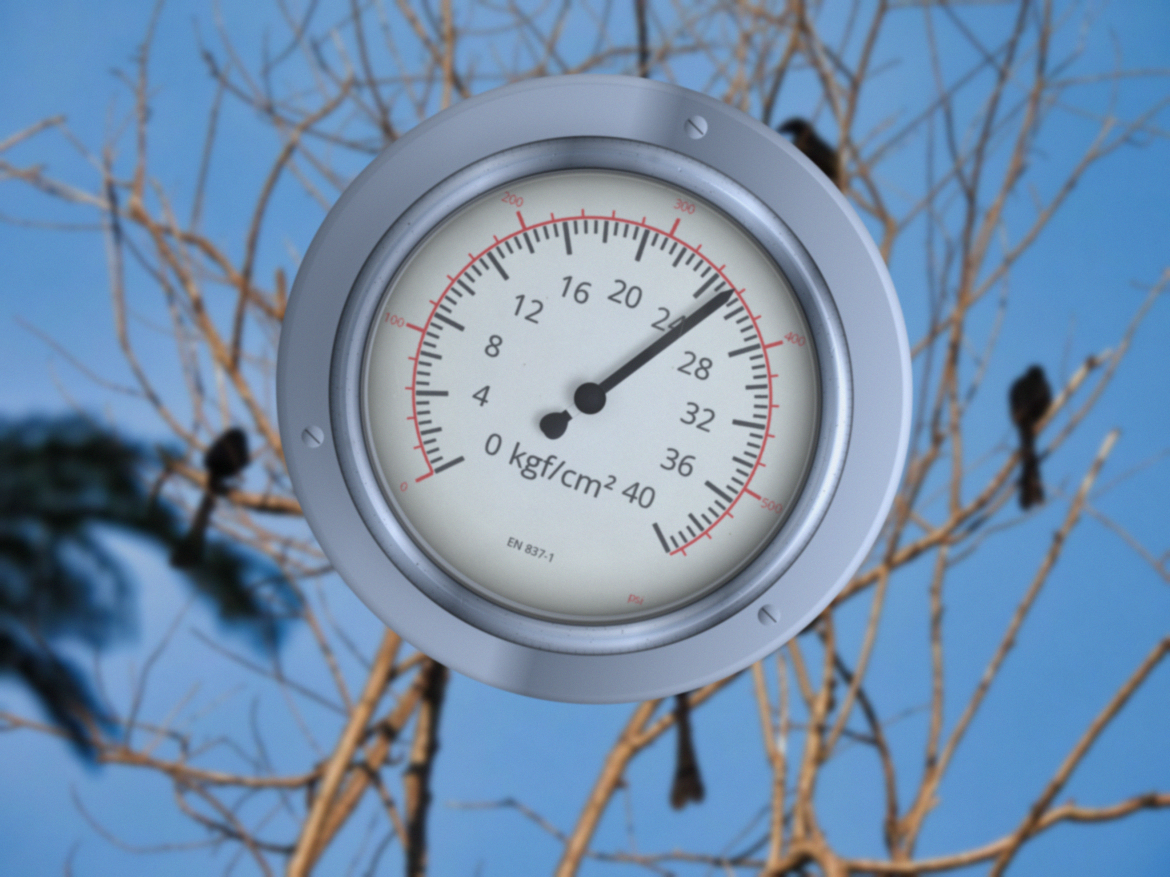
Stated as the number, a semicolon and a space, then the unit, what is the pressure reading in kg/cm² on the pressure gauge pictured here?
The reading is 25; kg/cm²
